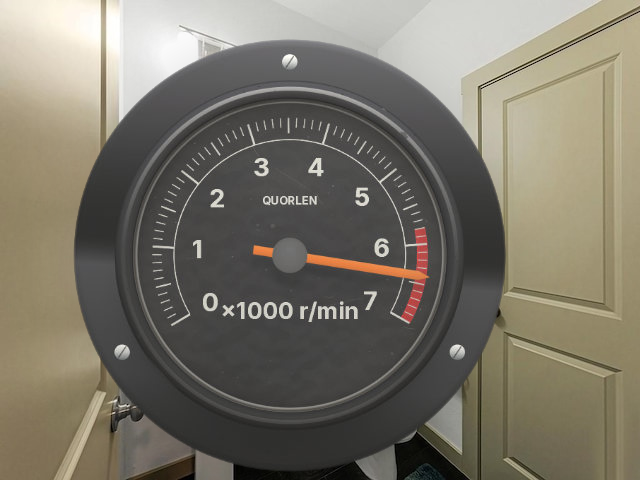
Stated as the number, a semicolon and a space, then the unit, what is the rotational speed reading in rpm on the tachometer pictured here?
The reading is 6400; rpm
